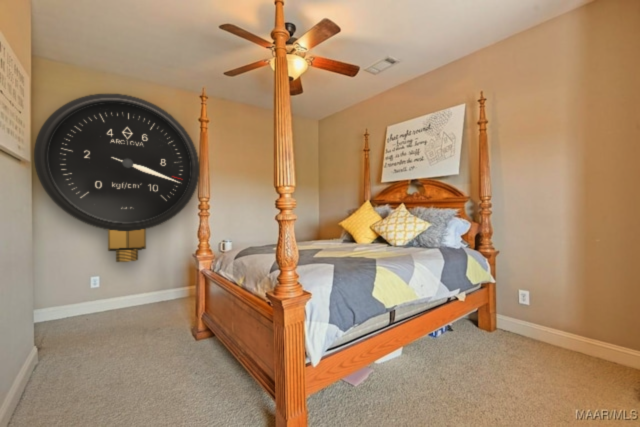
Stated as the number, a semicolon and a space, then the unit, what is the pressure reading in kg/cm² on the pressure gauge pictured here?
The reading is 9; kg/cm²
